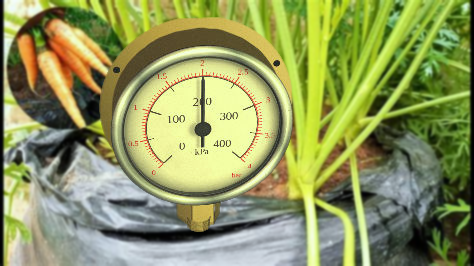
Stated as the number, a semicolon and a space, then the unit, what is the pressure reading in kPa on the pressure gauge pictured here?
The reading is 200; kPa
